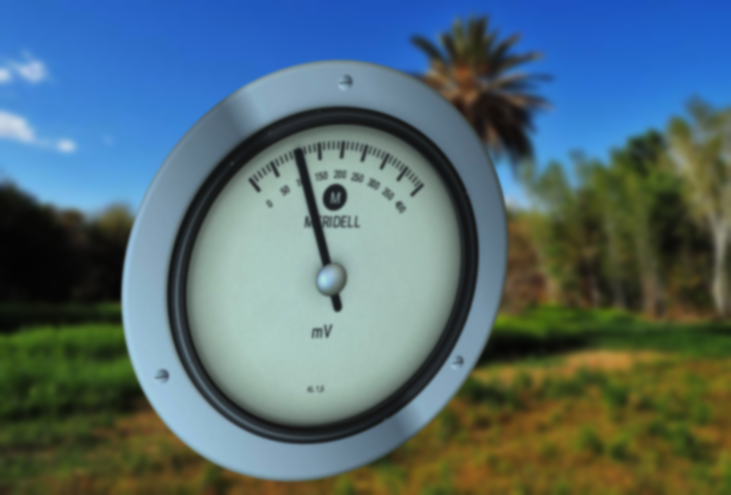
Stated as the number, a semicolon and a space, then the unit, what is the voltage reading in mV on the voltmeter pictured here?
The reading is 100; mV
